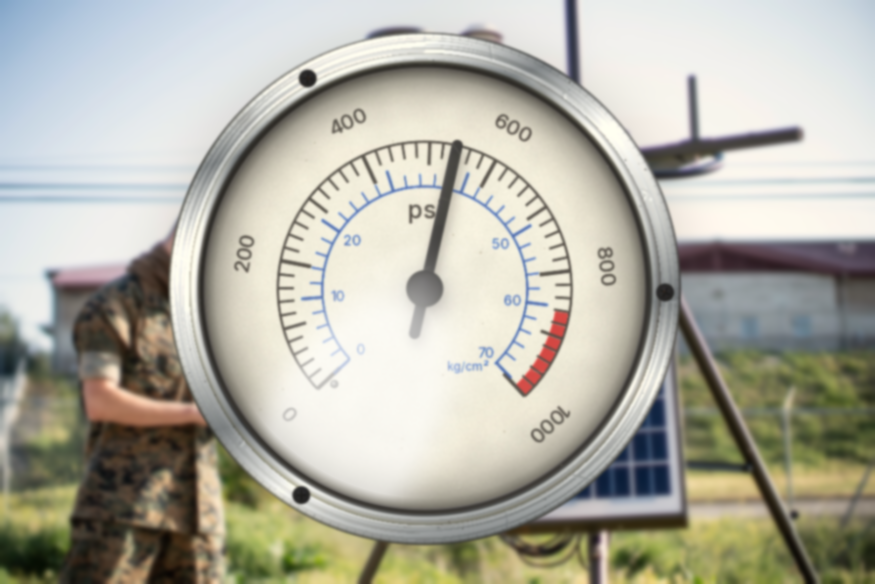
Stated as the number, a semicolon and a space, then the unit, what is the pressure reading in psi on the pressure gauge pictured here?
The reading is 540; psi
